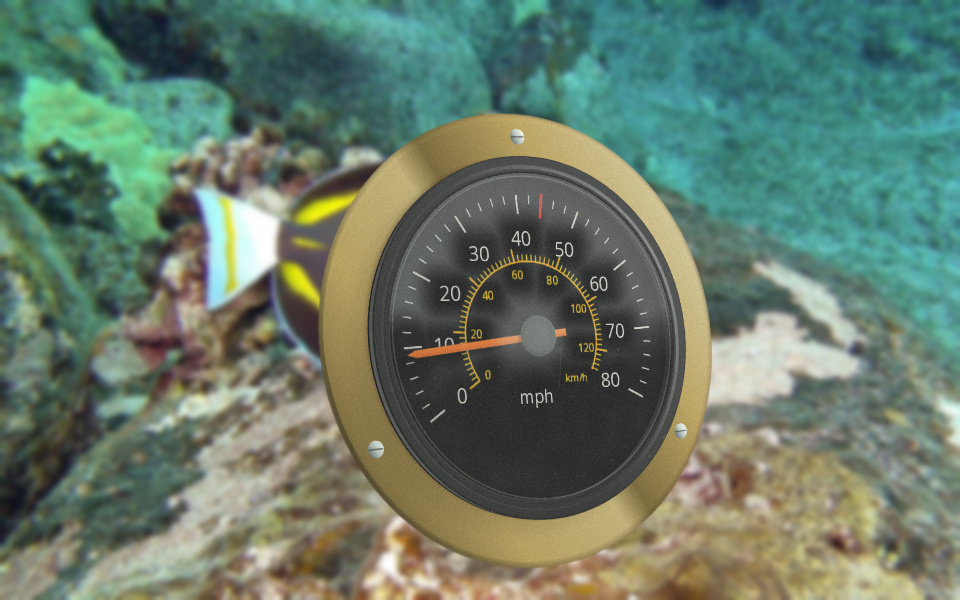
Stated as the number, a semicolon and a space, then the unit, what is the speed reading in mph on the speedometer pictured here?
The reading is 9; mph
